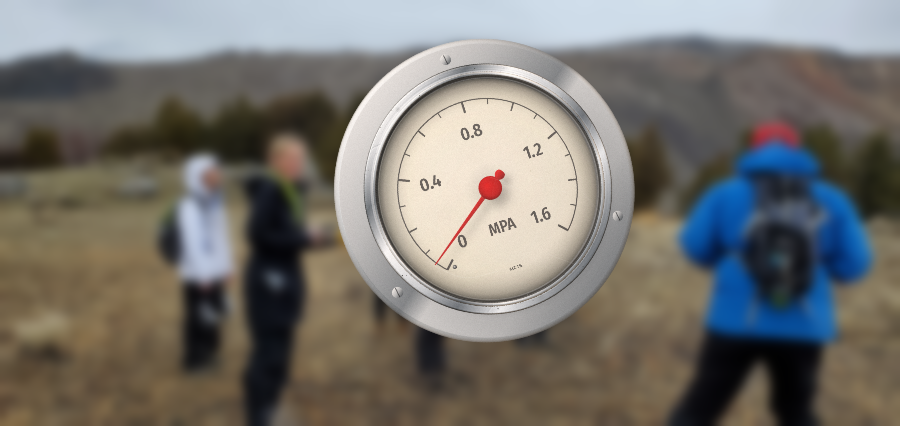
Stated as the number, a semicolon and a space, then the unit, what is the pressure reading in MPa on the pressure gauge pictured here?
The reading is 0.05; MPa
